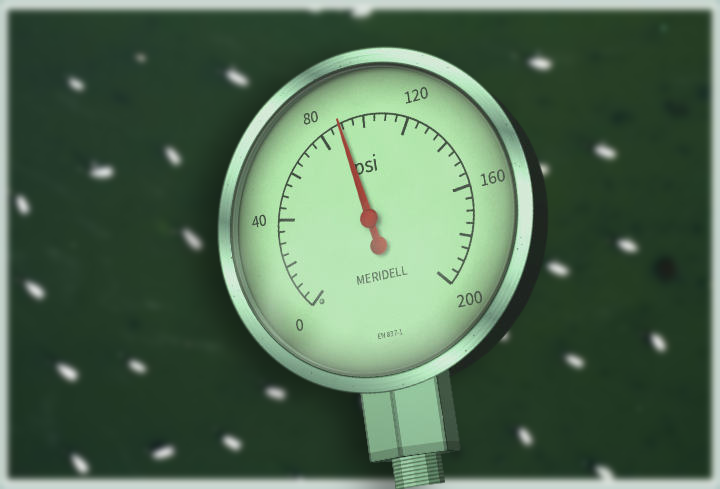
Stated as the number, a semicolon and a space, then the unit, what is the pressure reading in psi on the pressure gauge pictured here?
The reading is 90; psi
